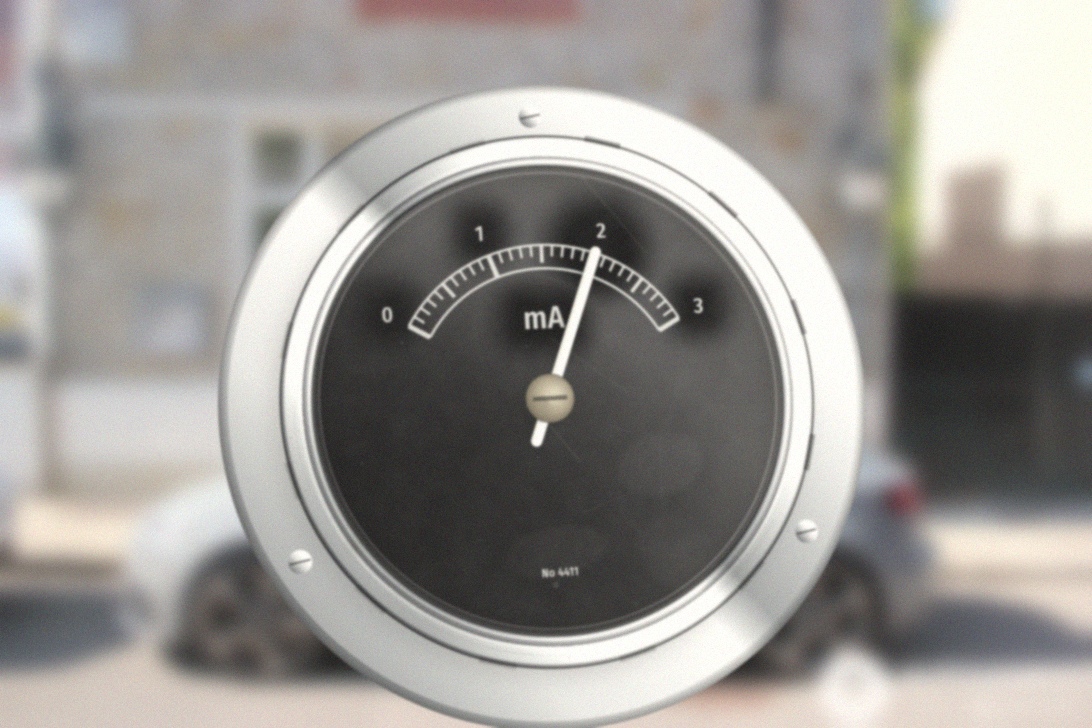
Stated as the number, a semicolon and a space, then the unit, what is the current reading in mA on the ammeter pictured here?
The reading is 2; mA
